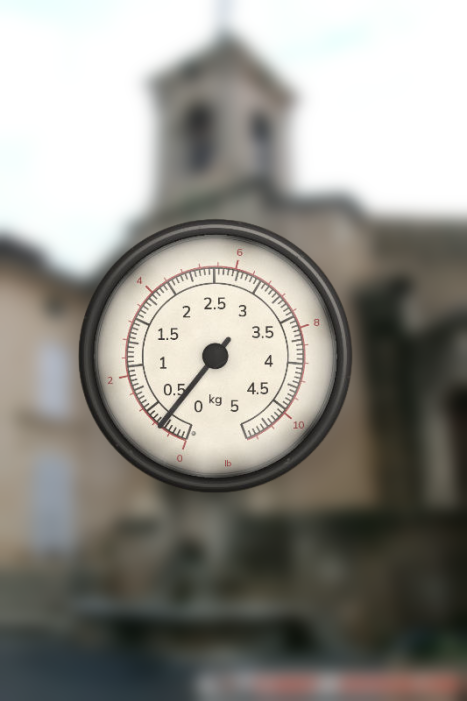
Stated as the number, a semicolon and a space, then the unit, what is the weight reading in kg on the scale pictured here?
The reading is 0.3; kg
